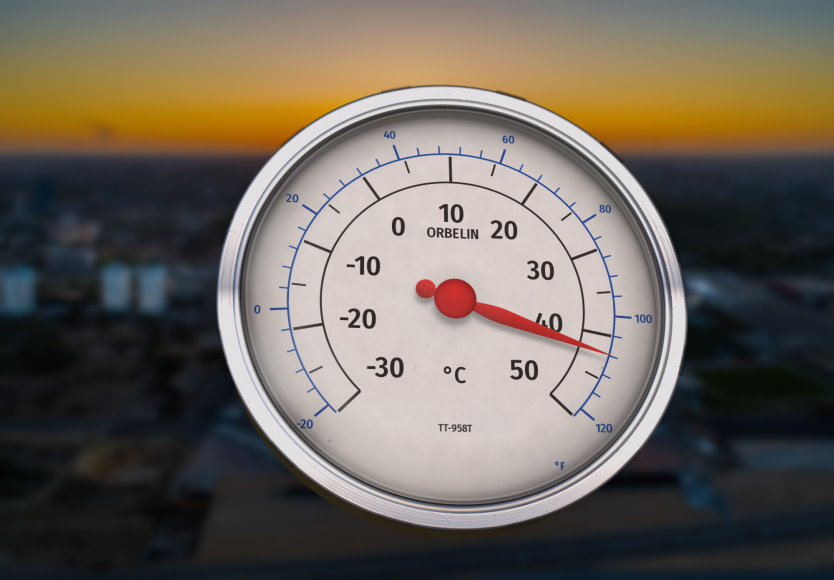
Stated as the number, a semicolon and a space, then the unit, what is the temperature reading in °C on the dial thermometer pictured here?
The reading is 42.5; °C
